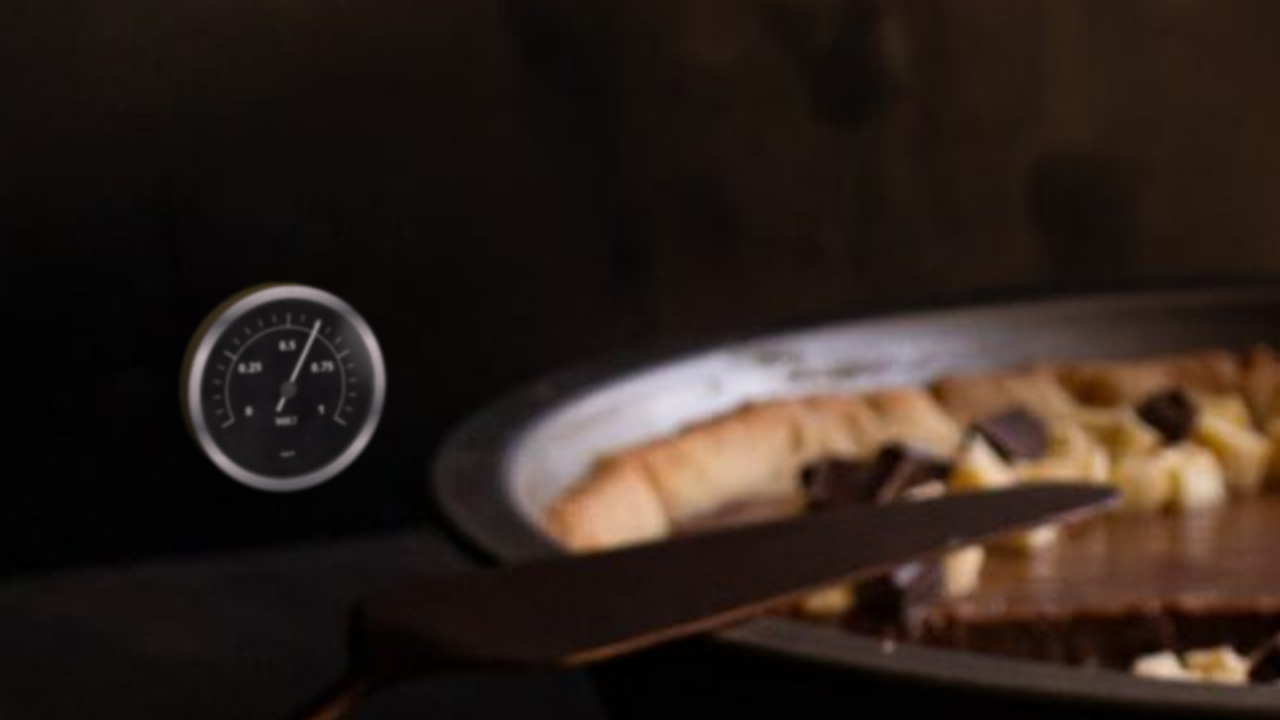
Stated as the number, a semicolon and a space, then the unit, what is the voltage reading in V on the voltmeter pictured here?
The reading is 0.6; V
